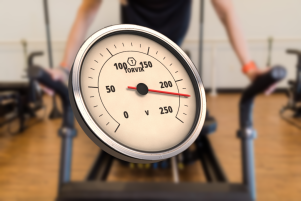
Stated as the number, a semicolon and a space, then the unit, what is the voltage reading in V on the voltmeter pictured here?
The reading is 220; V
